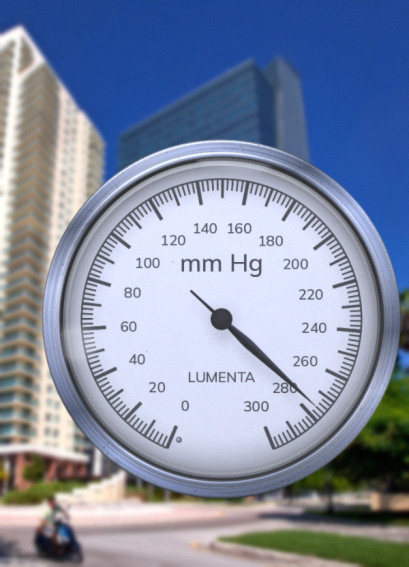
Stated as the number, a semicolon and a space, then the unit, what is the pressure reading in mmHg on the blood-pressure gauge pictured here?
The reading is 276; mmHg
